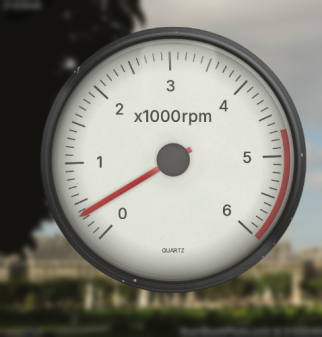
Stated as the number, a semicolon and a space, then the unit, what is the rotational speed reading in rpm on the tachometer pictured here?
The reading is 350; rpm
